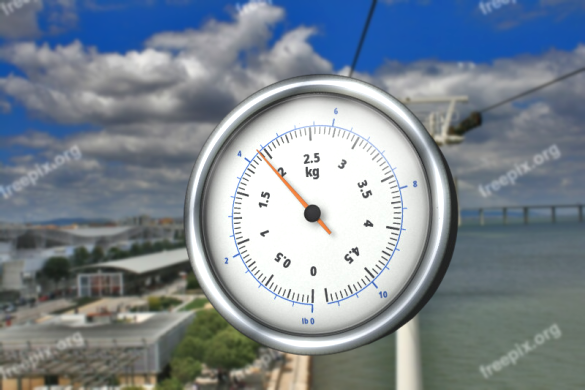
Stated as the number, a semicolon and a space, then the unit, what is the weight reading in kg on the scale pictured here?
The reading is 1.95; kg
